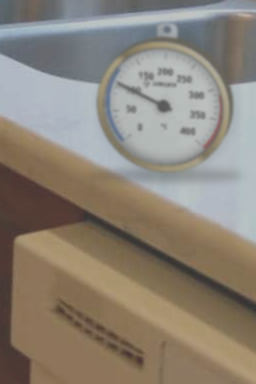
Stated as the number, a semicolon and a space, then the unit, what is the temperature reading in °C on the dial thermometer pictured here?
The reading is 100; °C
